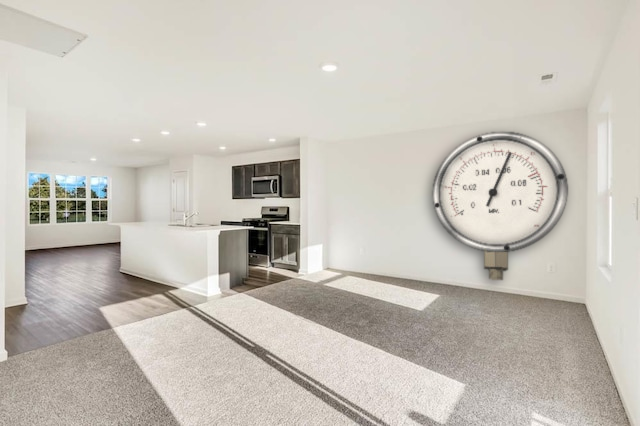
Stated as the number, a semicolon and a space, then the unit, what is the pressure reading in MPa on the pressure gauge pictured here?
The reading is 0.06; MPa
